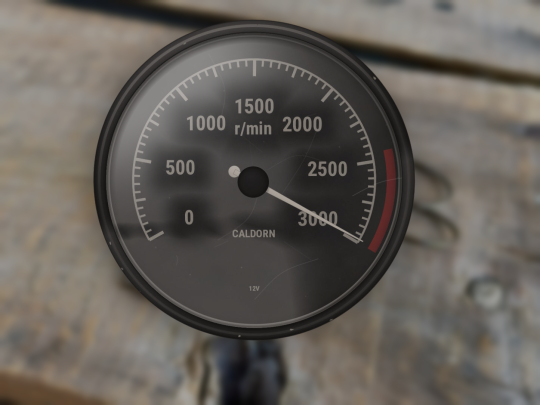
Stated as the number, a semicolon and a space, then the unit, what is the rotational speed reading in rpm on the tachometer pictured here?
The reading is 2975; rpm
